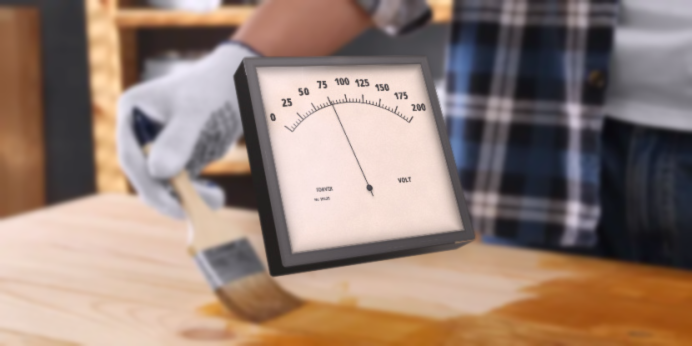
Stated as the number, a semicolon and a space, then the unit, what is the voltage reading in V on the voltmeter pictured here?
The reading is 75; V
